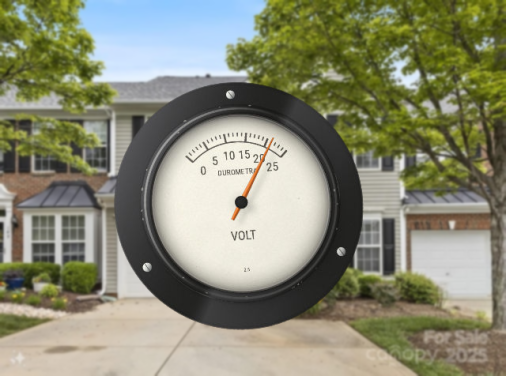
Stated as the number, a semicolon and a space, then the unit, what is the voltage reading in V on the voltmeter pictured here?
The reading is 21; V
